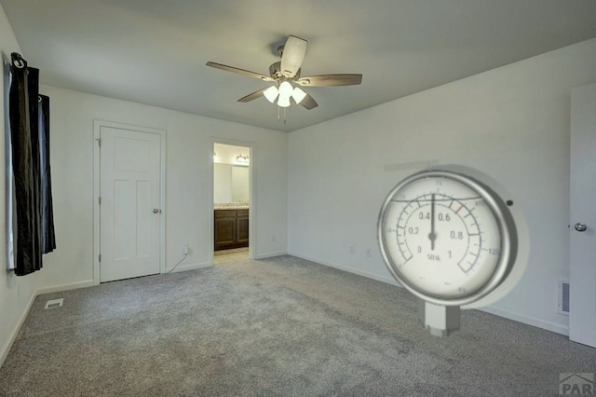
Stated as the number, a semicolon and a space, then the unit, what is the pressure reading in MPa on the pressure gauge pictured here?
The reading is 0.5; MPa
